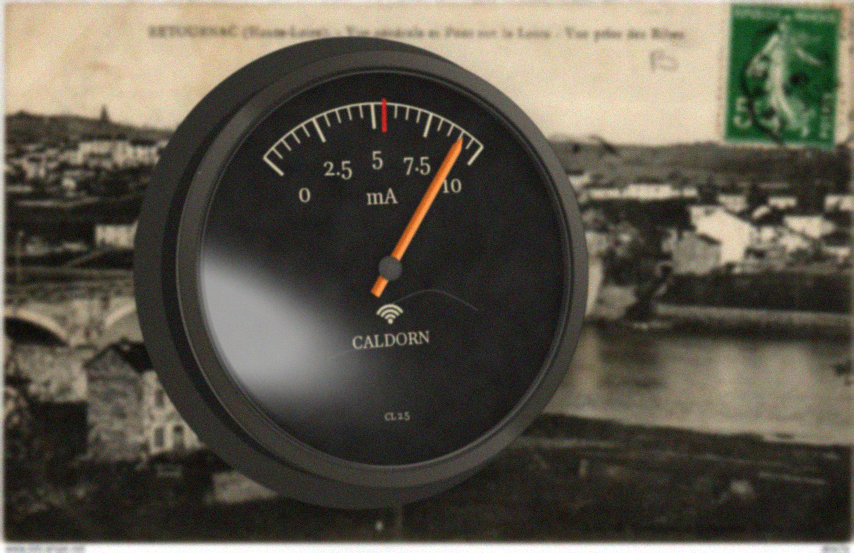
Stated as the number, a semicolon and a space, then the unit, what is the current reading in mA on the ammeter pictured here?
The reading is 9; mA
